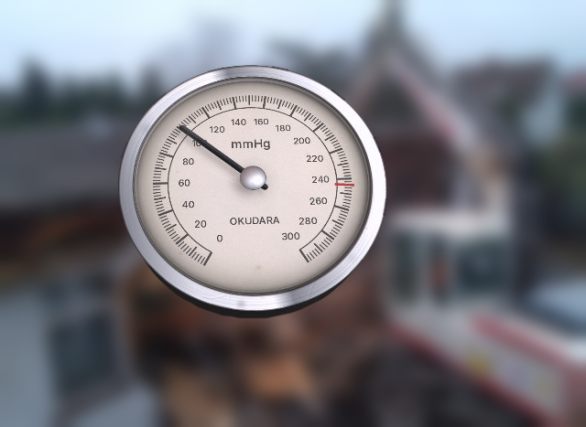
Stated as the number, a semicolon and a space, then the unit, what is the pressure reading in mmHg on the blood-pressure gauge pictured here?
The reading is 100; mmHg
